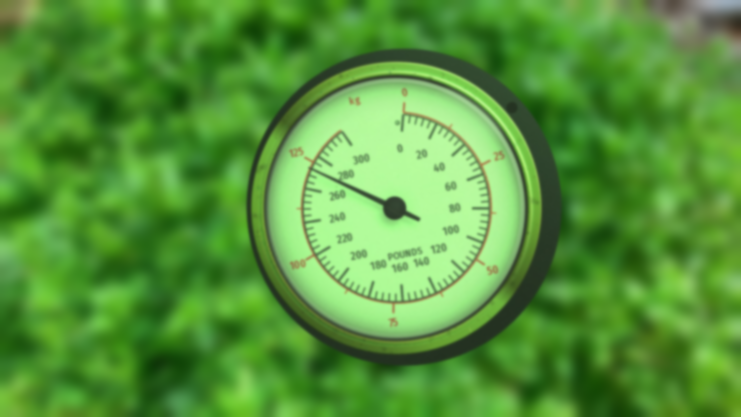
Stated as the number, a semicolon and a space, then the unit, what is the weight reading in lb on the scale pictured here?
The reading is 272; lb
